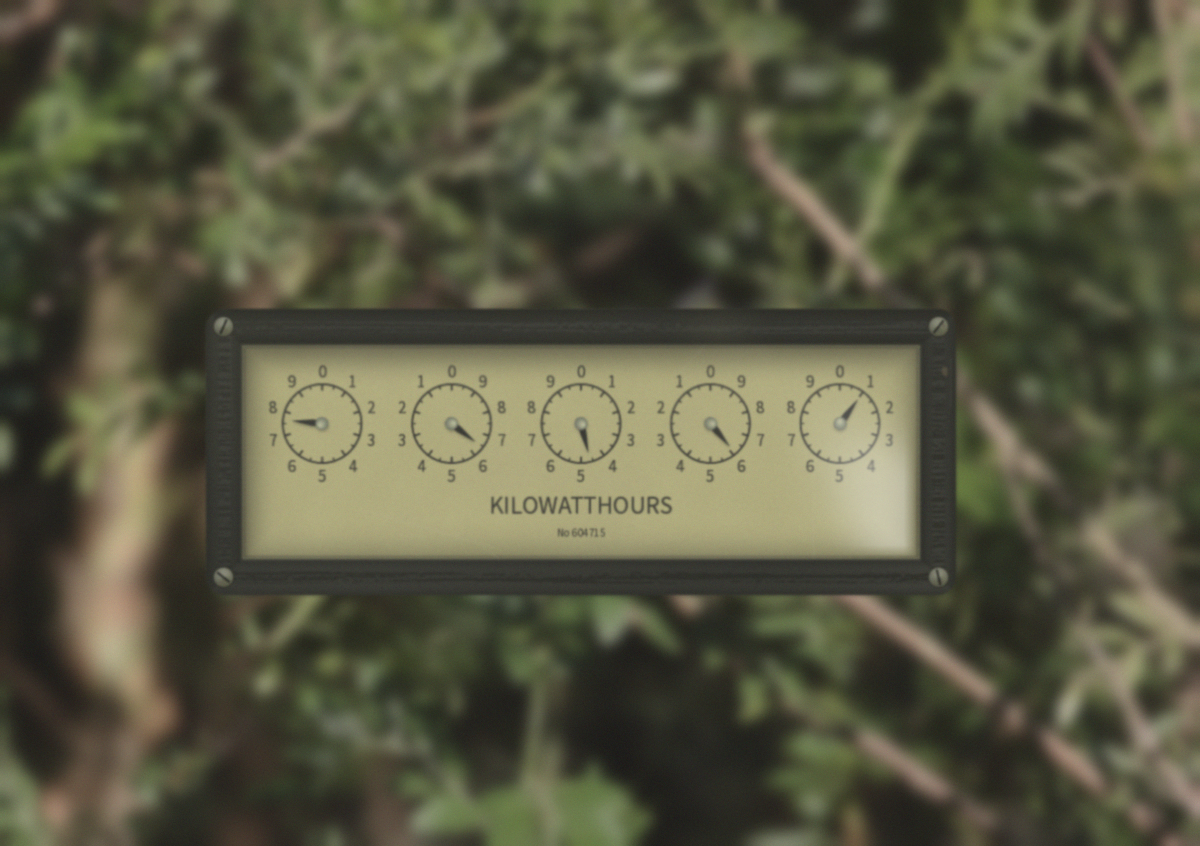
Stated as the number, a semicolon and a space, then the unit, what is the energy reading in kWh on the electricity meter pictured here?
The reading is 76461; kWh
